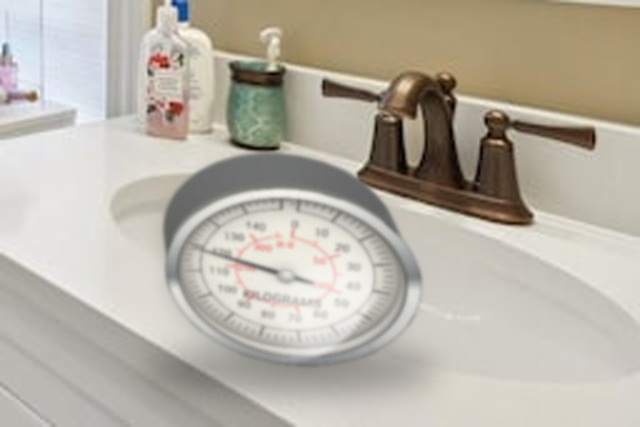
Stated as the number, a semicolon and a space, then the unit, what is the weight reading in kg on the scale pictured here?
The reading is 120; kg
